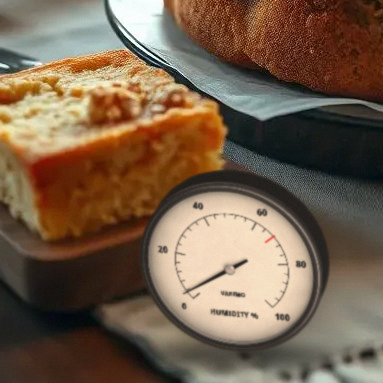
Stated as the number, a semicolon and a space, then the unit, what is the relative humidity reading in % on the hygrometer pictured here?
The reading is 4; %
